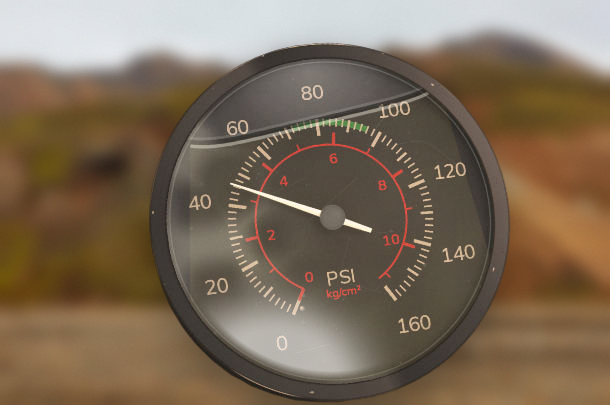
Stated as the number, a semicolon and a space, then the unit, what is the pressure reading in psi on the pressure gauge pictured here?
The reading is 46; psi
